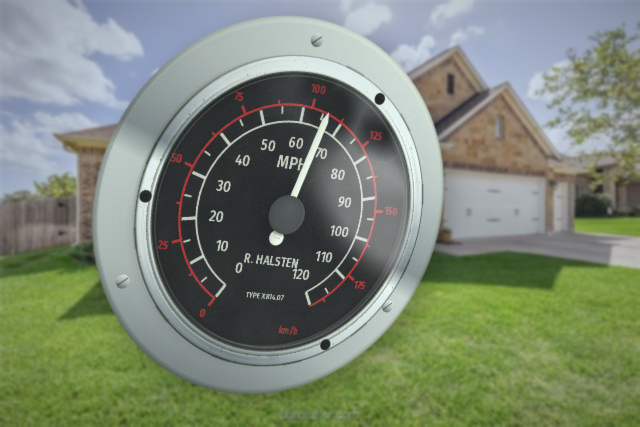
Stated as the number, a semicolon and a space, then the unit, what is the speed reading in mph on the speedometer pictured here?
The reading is 65; mph
